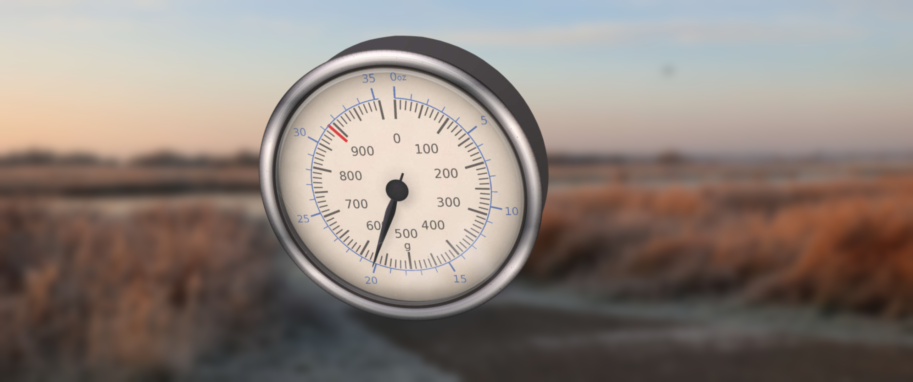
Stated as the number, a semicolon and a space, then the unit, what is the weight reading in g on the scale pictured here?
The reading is 570; g
